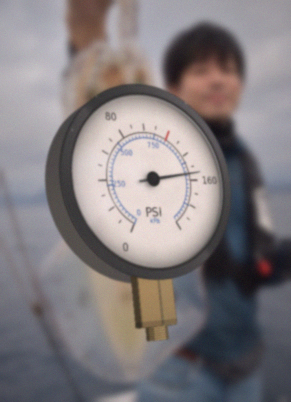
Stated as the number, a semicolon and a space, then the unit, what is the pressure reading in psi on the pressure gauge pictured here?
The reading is 155; psi
